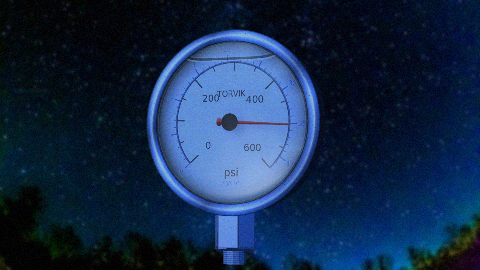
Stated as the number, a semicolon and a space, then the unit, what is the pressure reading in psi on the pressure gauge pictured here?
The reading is 500; psi
